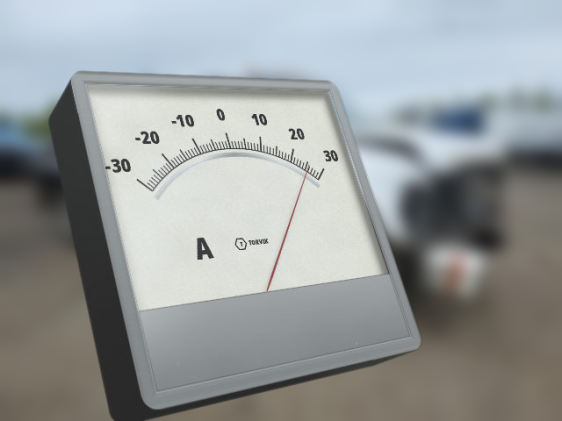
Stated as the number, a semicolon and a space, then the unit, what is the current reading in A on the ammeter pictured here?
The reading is 25; A
